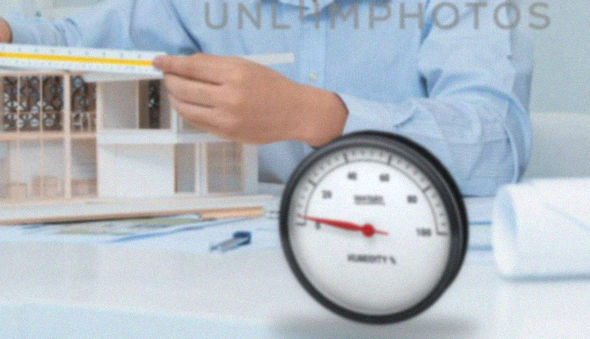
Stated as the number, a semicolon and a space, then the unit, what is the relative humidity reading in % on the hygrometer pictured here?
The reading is 4; %
